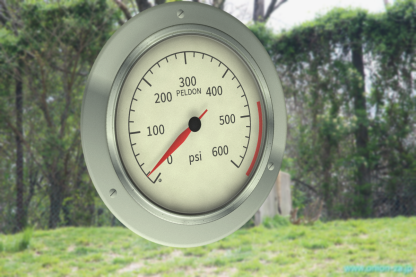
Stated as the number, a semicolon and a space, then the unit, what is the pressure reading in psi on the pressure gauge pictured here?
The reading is 20; psi
